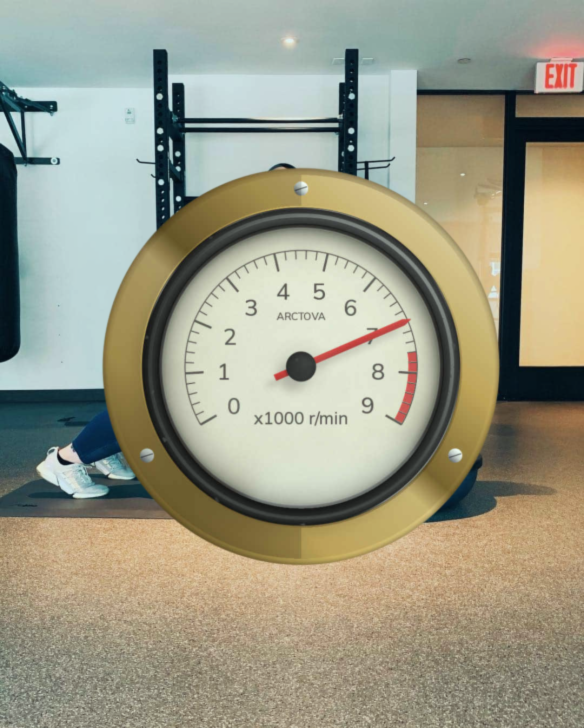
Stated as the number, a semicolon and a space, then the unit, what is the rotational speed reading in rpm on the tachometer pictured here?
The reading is 7000; rpm
